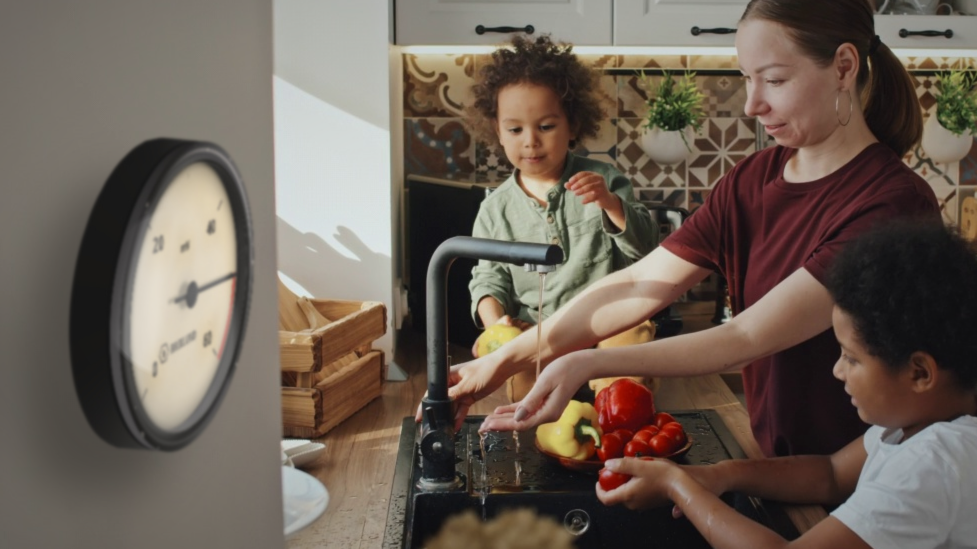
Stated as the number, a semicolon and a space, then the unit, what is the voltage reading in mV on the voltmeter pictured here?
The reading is 50; mV
